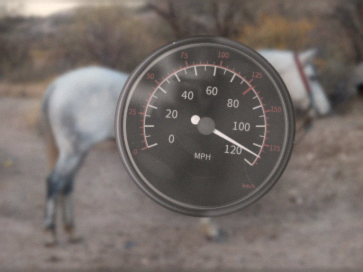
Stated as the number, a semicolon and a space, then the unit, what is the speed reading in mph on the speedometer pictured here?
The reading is 115; mph
